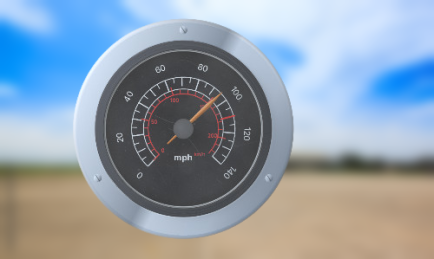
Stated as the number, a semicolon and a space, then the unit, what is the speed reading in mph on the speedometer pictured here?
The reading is 95; mph
